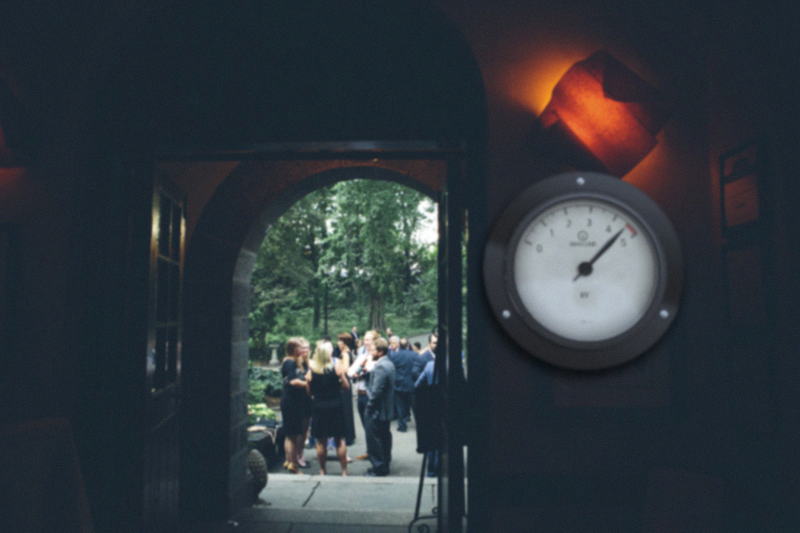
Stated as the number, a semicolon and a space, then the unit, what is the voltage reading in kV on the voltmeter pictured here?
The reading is 4.5; kV
